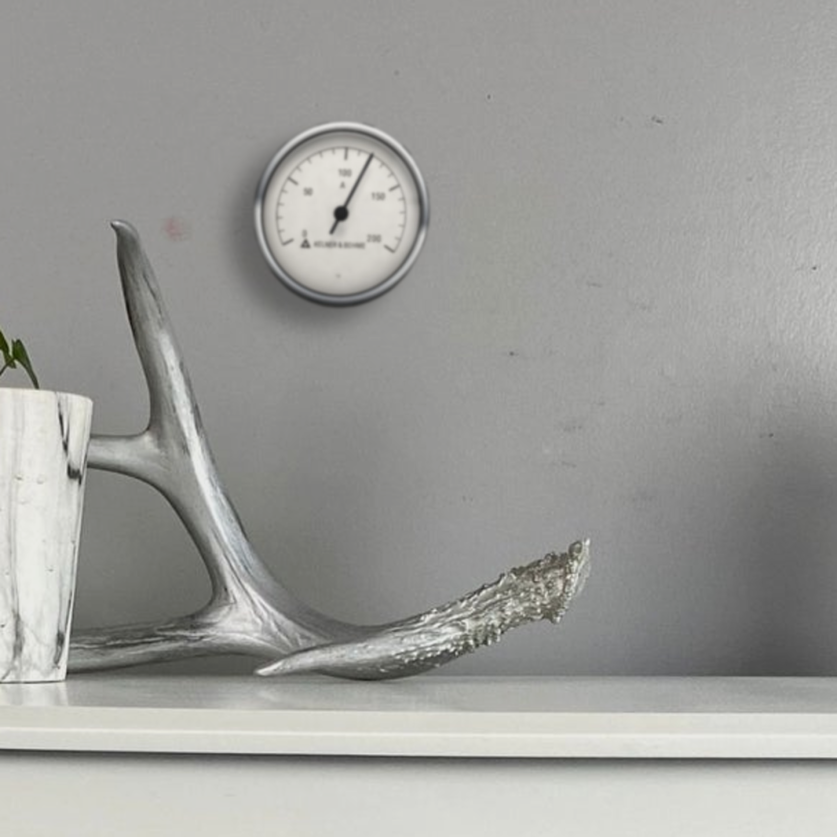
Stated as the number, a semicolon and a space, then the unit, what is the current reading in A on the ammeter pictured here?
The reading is 120; A
